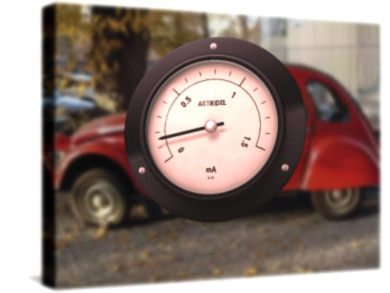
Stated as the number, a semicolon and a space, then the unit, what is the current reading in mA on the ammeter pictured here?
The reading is 0.15; mA
